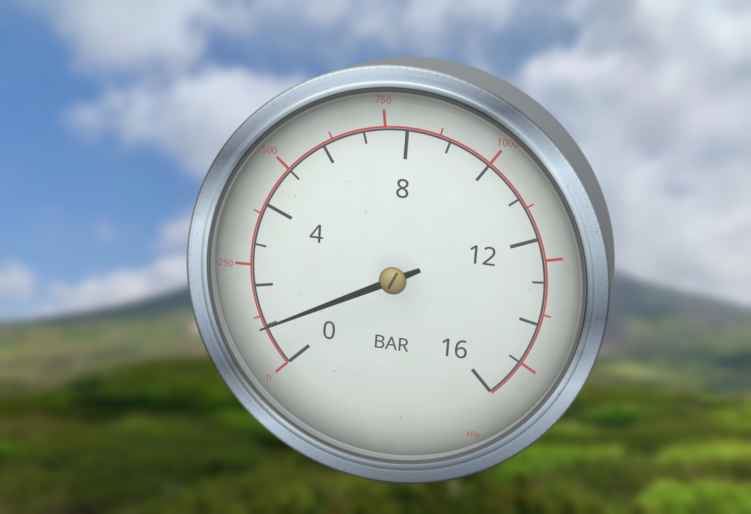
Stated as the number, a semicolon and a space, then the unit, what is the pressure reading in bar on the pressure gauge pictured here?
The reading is 1; bar
